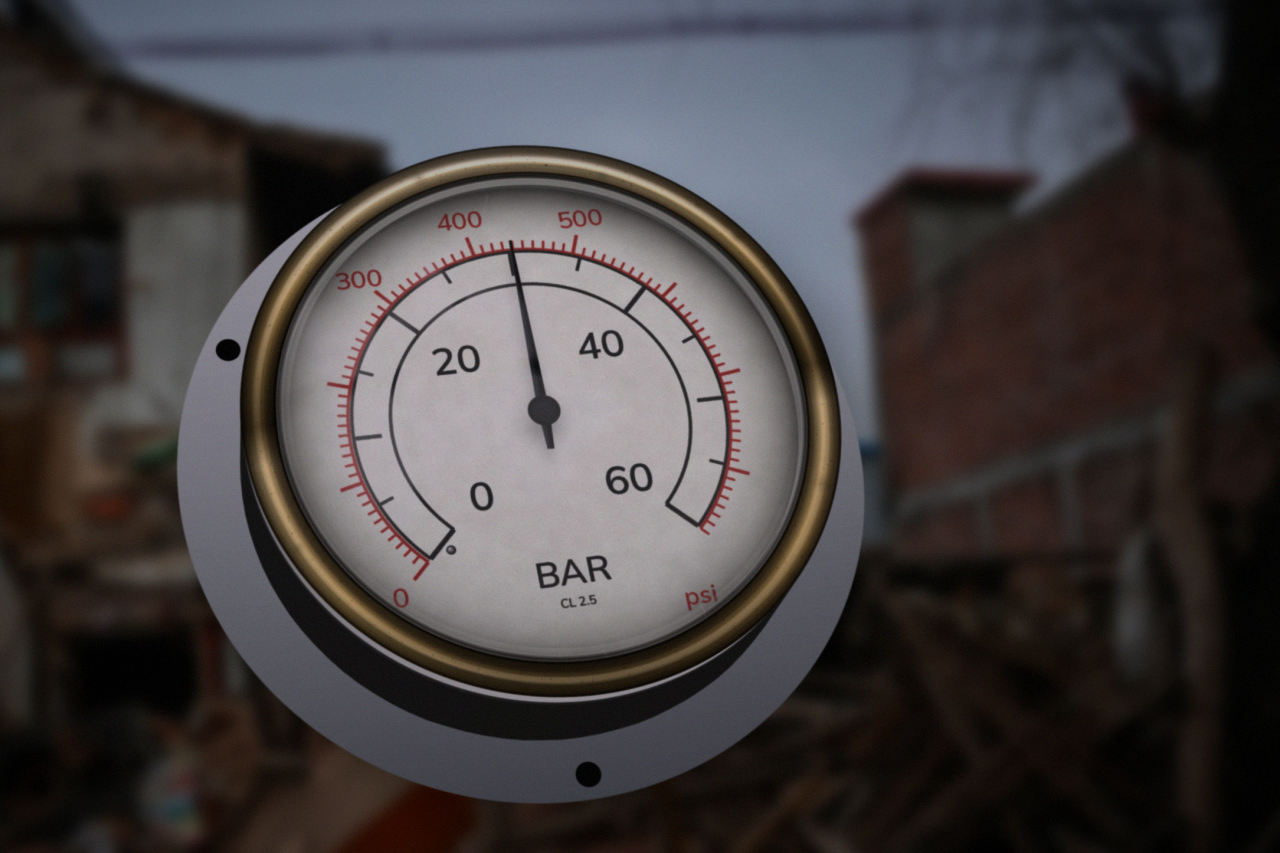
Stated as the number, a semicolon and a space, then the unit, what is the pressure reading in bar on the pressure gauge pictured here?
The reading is 30; bar
